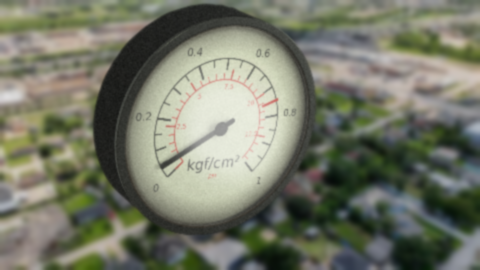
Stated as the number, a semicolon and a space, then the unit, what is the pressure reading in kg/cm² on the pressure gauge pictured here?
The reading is 0.05; kg/cm²
